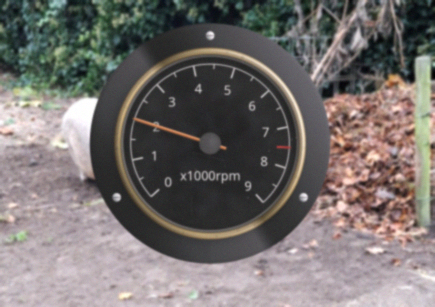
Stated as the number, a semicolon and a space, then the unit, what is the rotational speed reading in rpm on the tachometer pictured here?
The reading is 2000; rpm
